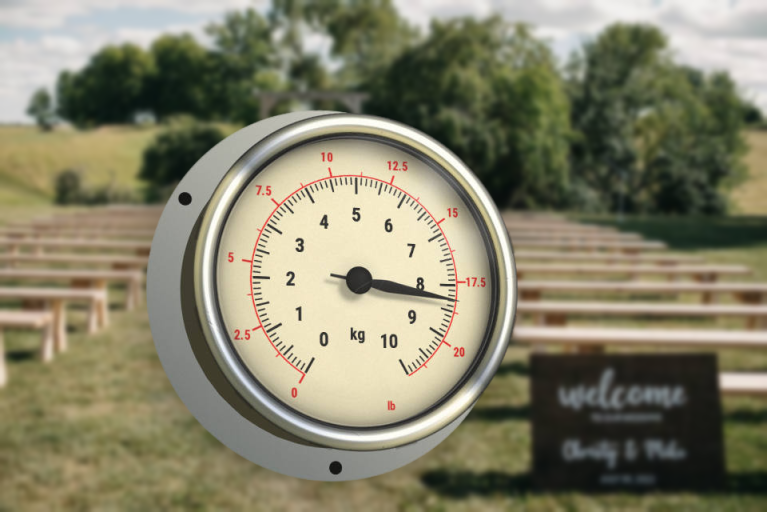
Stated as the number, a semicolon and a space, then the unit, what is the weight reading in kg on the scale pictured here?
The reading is 8.3; kg
